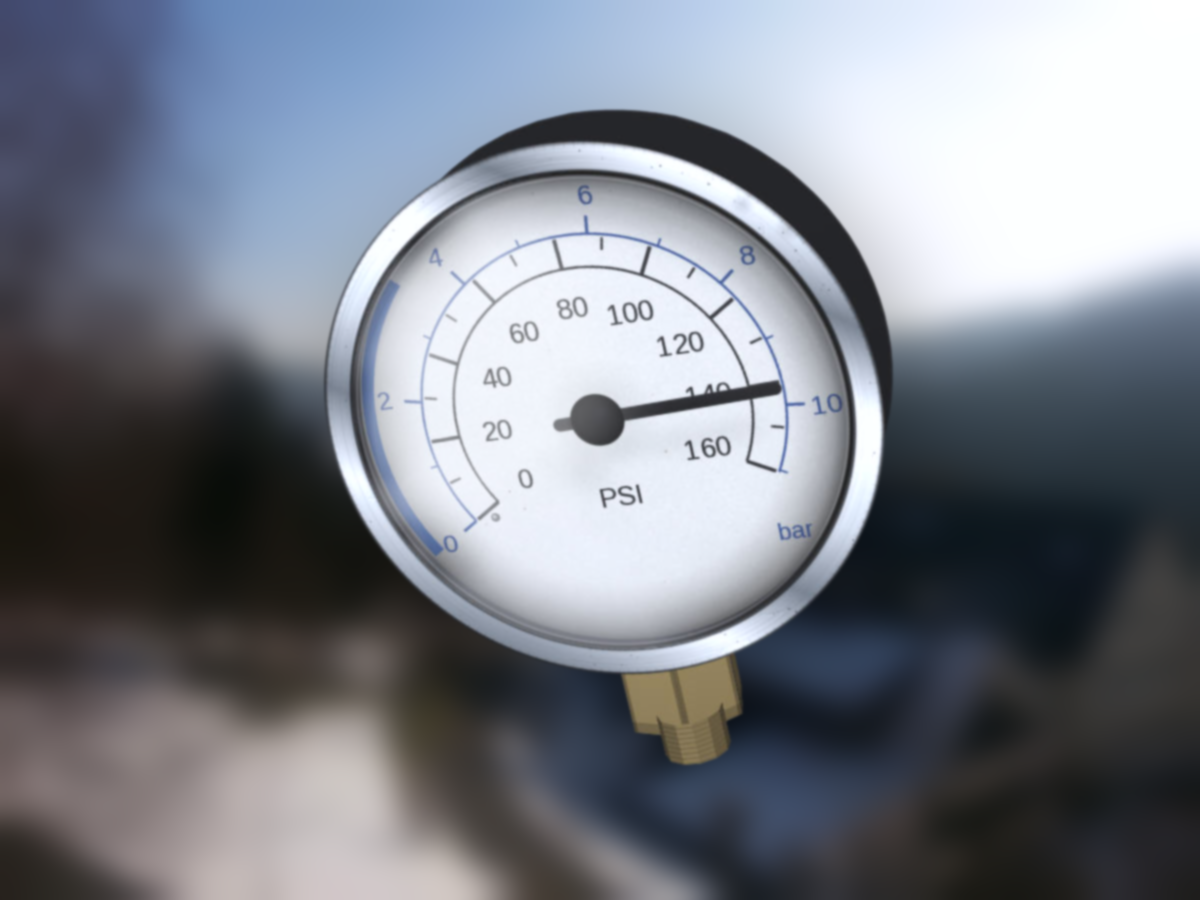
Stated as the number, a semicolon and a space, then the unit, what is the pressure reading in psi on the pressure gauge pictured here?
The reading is 140; psi
